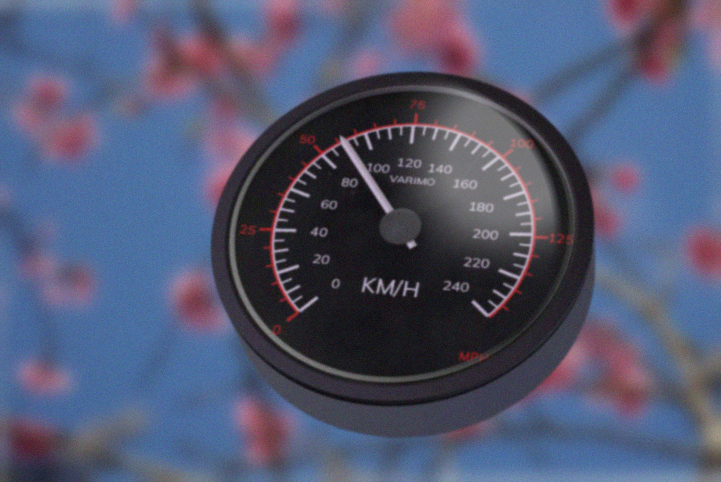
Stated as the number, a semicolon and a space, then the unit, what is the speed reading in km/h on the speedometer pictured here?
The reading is 90; km/h
